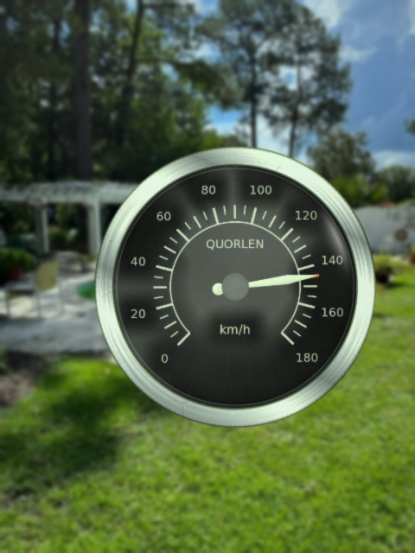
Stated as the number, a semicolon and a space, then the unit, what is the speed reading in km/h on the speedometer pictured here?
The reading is 145; km/h
